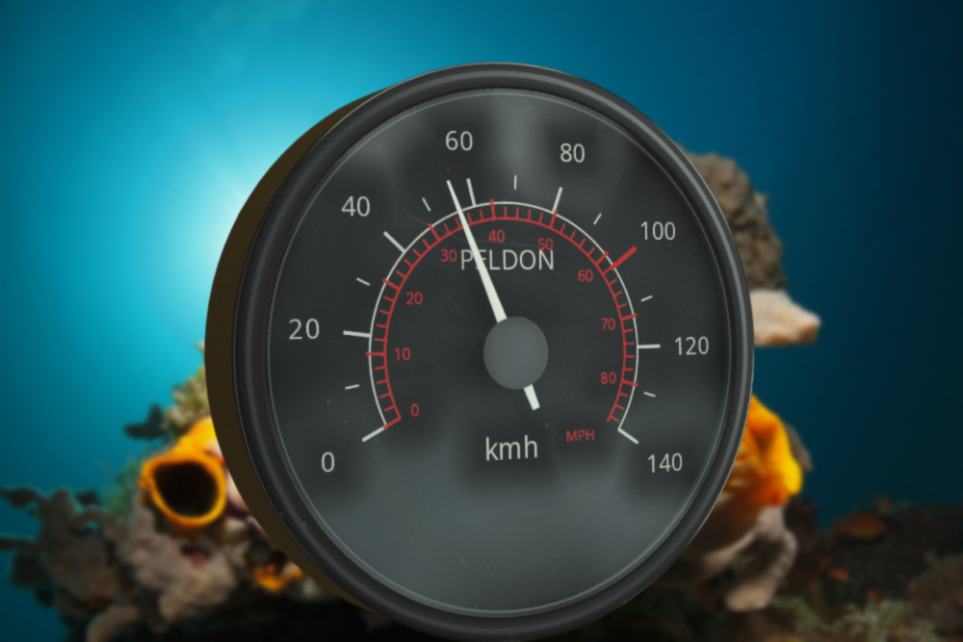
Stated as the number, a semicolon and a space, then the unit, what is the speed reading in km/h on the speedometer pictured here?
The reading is 55; km/h
